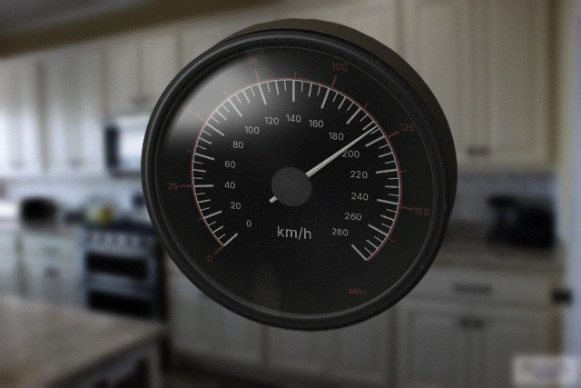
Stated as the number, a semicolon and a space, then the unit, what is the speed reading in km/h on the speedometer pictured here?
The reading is 192.5; km/h
